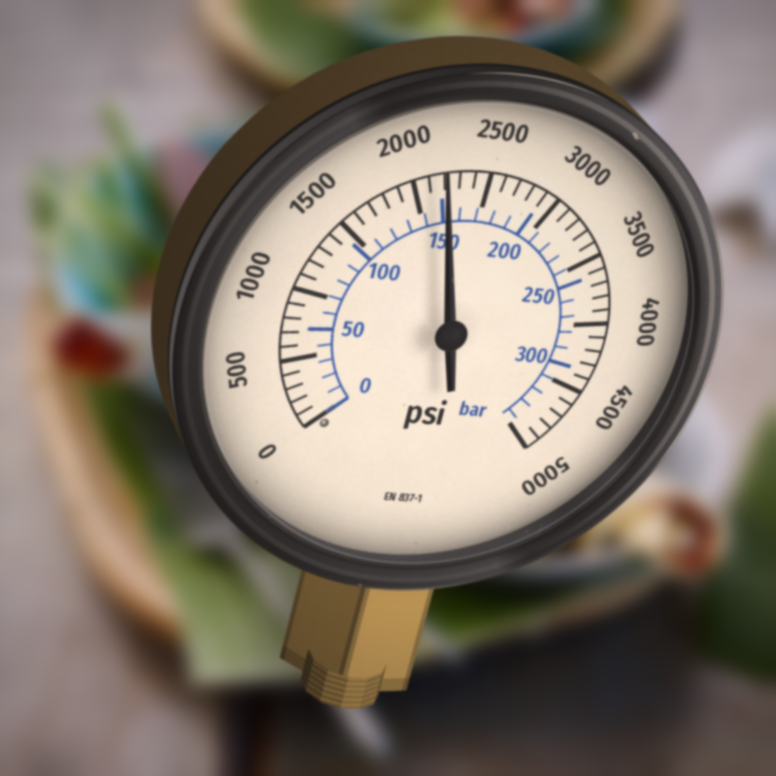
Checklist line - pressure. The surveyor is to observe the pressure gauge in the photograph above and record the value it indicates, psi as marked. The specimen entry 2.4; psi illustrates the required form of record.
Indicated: 2200; psi
